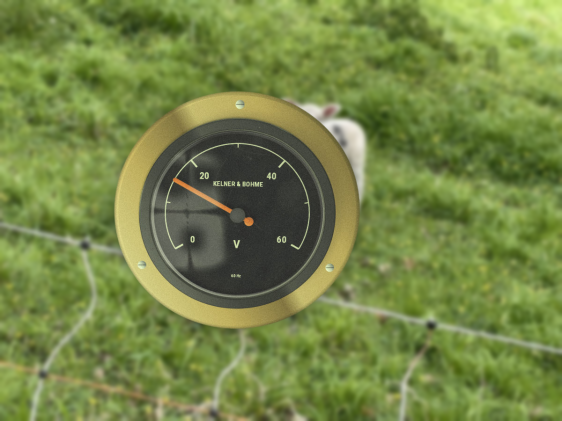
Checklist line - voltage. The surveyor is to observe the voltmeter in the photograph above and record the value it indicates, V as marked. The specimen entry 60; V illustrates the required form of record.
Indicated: 15; V
